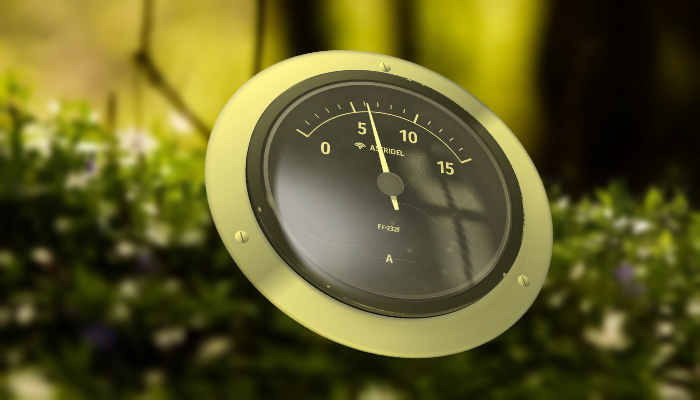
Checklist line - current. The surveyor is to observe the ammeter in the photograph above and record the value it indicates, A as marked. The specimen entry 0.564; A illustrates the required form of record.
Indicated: 6; A
